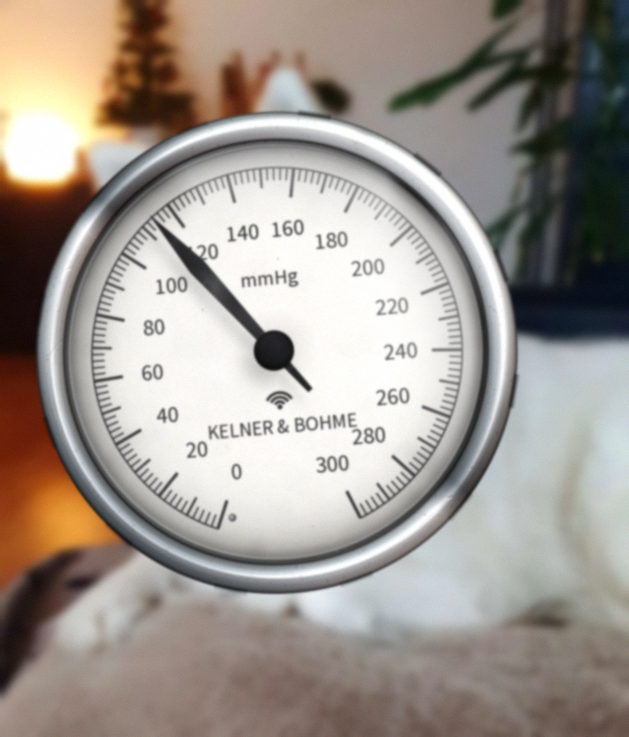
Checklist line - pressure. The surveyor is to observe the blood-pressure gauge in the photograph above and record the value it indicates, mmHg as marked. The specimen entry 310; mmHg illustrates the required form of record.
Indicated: 114; mmHg
